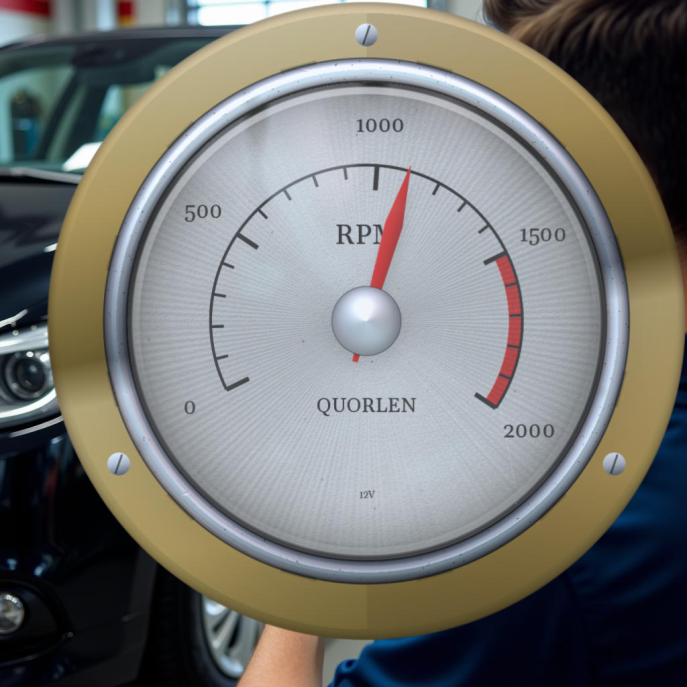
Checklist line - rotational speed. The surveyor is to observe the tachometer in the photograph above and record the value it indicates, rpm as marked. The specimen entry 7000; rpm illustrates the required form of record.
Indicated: 1100; rpm
